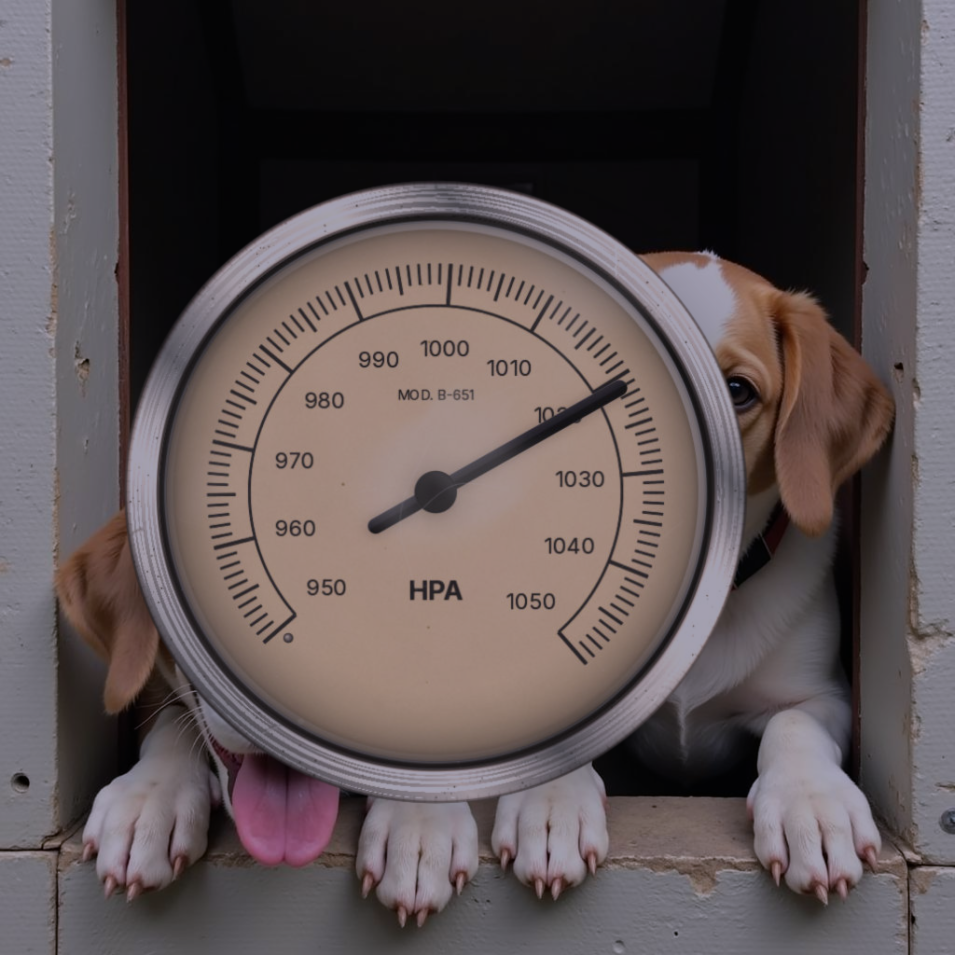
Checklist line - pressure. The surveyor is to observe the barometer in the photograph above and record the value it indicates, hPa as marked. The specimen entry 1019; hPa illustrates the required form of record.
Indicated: 1021; hPa
